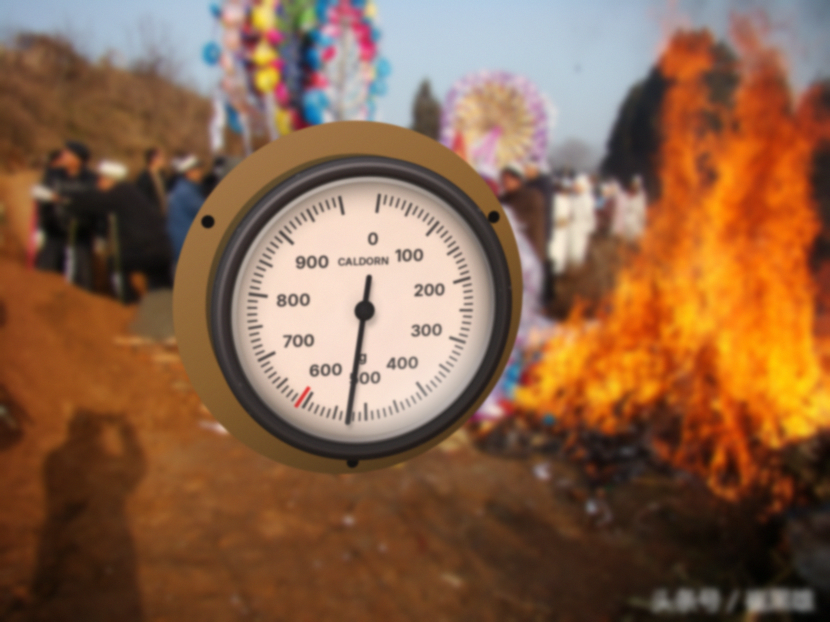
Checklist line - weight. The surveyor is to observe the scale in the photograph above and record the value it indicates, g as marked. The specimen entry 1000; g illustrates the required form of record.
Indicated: 530; g
